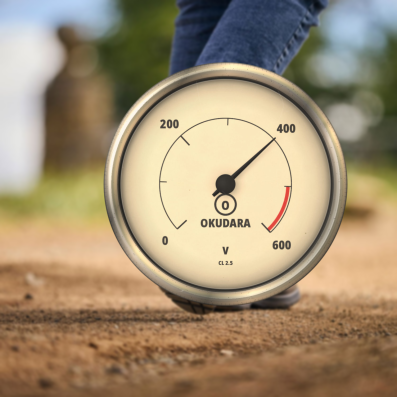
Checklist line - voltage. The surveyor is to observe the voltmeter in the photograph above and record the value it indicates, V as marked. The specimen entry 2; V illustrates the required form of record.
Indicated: 400; V
